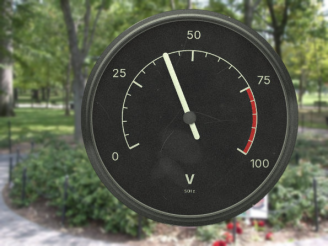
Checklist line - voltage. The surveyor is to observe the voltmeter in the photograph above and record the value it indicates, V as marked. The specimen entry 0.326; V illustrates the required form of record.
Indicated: 40; V
